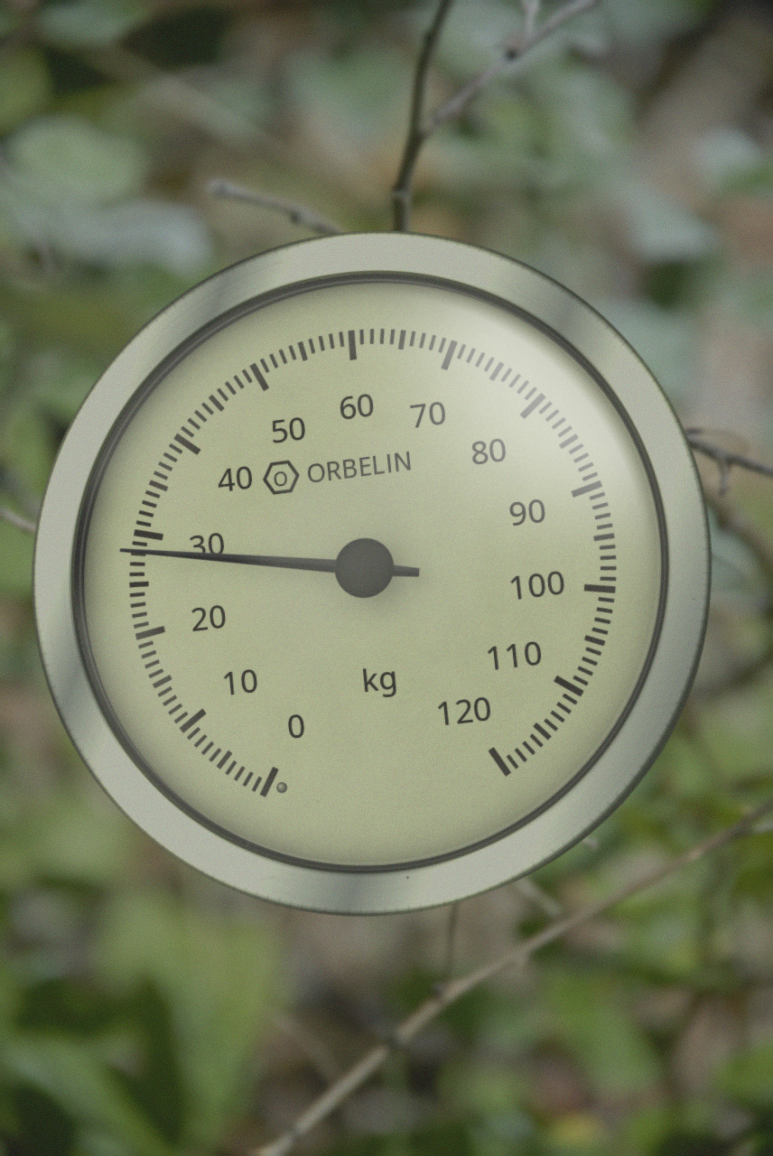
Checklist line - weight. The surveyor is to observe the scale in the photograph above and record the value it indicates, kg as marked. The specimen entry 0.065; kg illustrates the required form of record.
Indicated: 28; kg
